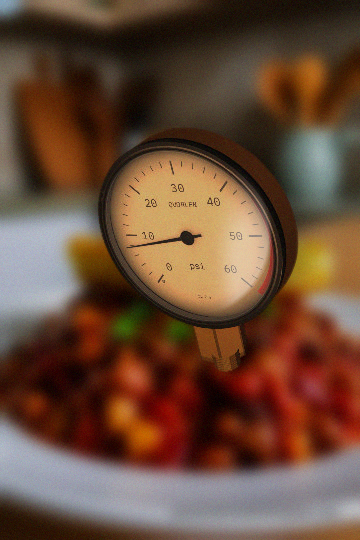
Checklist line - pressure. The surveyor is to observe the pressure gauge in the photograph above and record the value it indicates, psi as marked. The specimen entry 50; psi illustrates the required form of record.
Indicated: 8; psi
